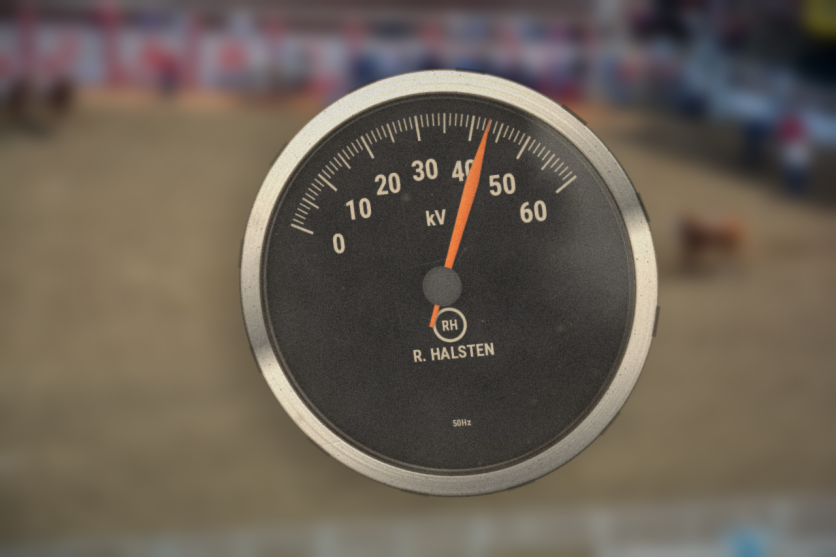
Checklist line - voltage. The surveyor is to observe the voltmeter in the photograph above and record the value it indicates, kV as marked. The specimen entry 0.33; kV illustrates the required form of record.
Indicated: 43; kV
